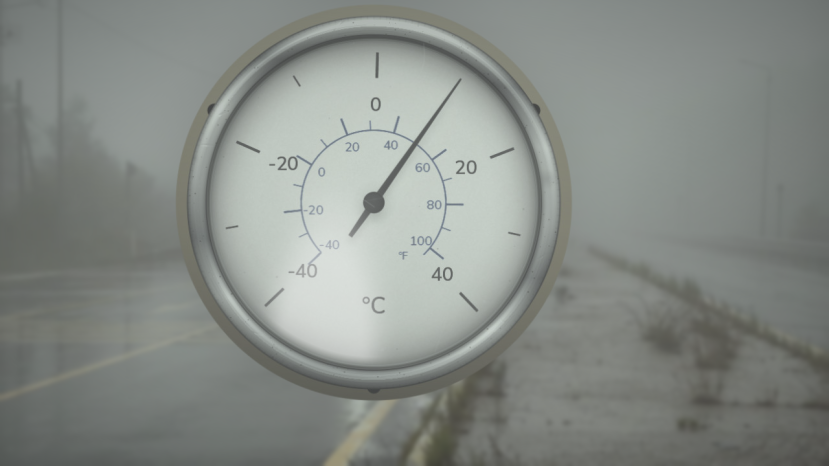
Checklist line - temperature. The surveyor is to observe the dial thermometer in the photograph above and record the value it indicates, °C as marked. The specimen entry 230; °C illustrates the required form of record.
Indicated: 10; °C
